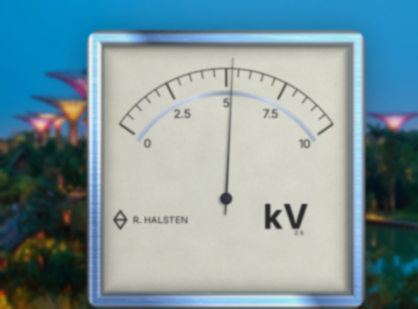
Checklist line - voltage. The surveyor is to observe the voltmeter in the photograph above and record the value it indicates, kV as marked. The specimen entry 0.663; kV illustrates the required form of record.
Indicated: 5.25; kV
